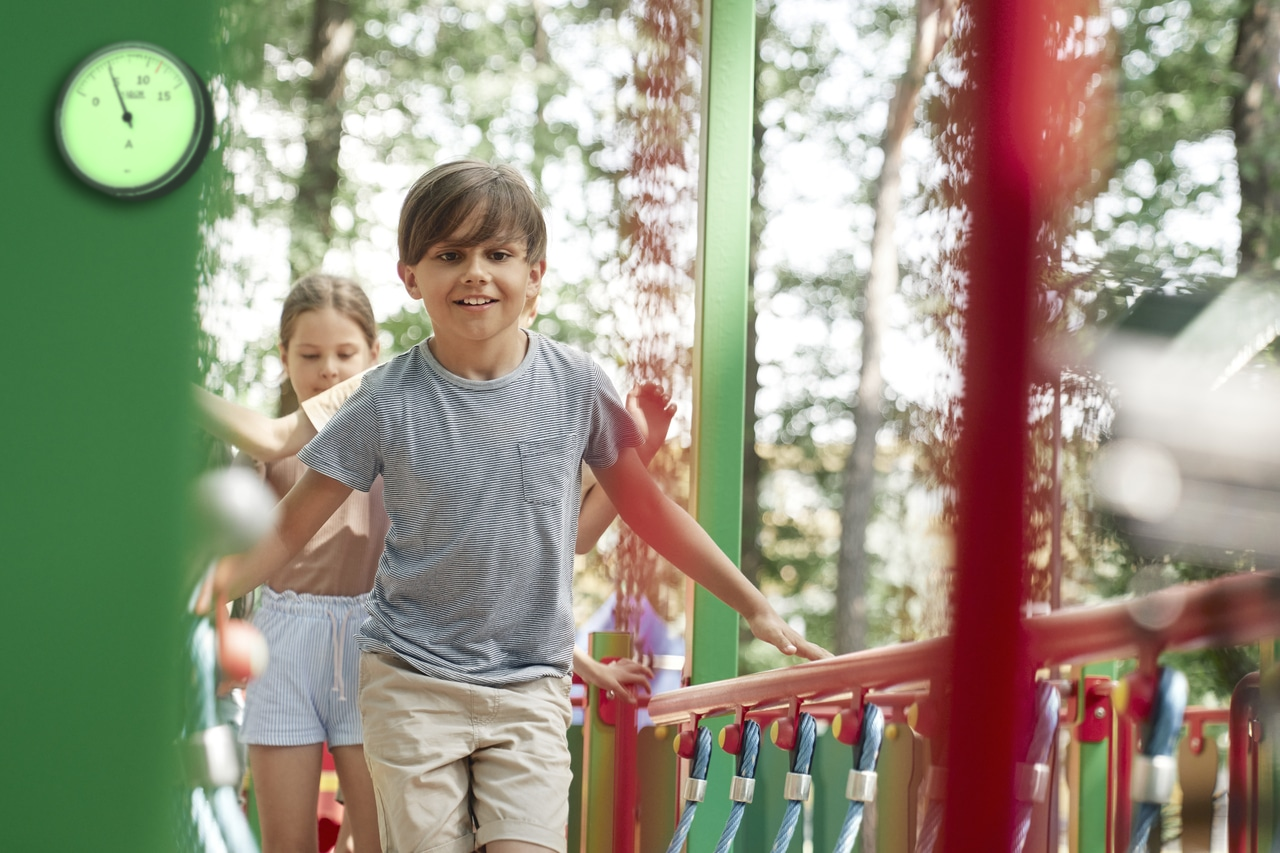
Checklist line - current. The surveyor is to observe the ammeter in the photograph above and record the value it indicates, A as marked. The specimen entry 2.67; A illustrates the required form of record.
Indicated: 5; A
